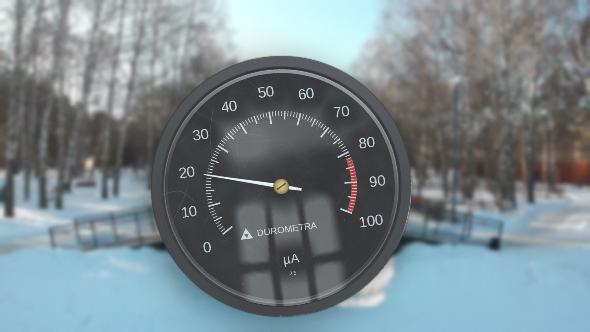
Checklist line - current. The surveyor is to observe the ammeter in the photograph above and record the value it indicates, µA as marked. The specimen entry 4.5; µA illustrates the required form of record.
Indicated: 20; µA
